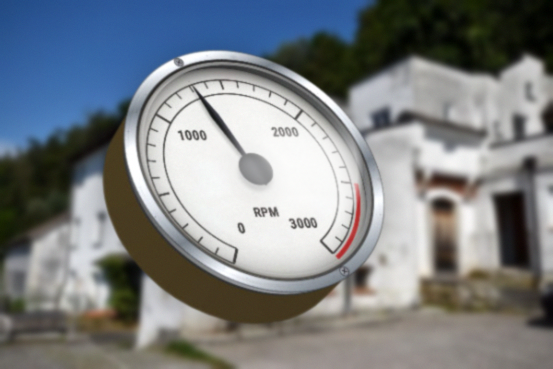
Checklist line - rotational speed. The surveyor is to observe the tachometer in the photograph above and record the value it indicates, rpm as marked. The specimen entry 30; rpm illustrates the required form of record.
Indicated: 1300; rpm
